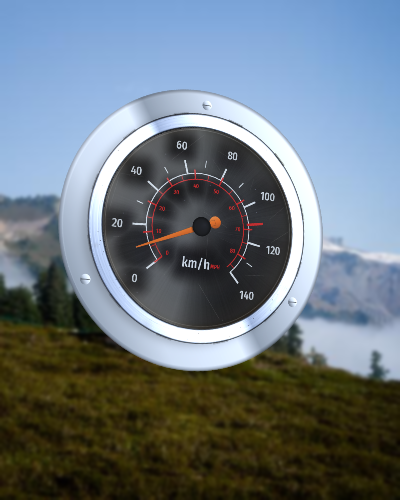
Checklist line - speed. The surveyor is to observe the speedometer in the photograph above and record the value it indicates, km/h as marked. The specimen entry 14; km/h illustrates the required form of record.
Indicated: 10; km/h
